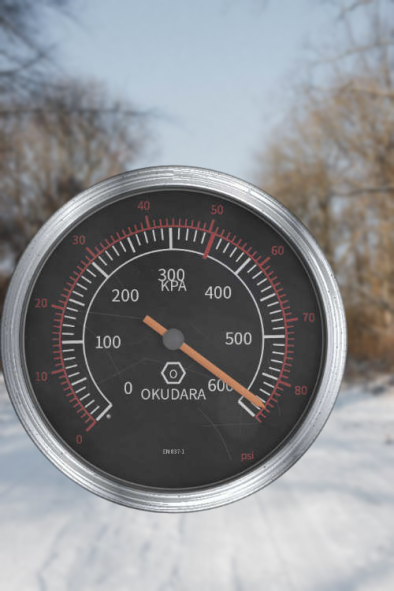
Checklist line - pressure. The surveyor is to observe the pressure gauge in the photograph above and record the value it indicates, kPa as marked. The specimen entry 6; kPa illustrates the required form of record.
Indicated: 585; kPa
